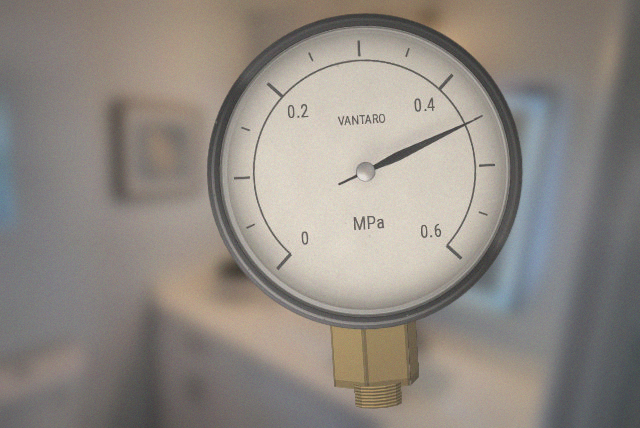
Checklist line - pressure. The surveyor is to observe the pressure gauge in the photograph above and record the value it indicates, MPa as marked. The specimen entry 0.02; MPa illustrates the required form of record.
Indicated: 0.45; MPa
